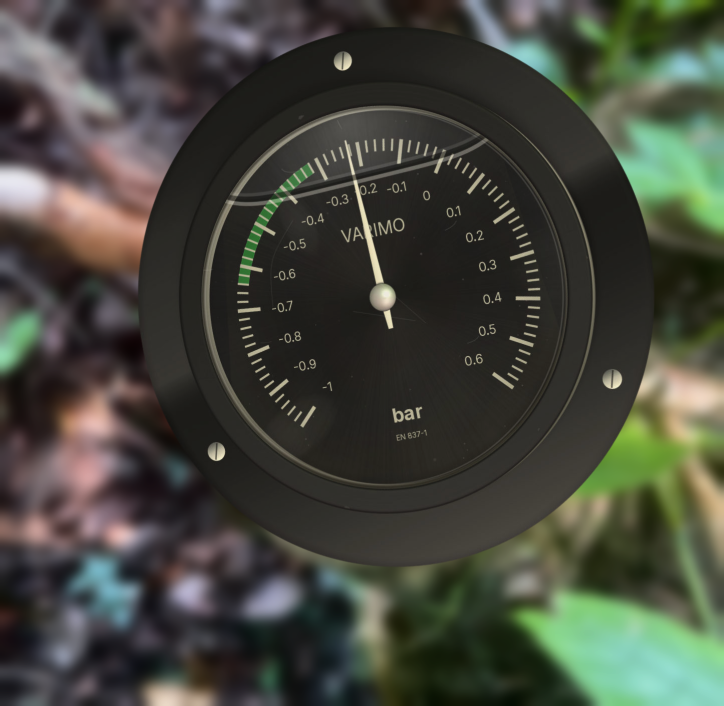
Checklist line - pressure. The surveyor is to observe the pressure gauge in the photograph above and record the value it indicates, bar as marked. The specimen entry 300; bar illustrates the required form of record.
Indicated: -0.22; bar
